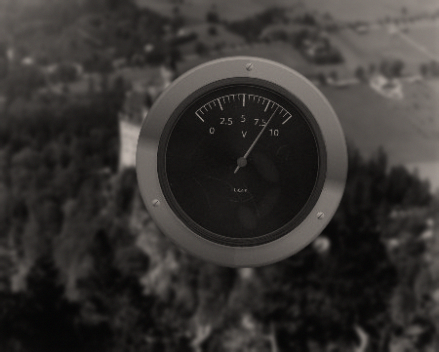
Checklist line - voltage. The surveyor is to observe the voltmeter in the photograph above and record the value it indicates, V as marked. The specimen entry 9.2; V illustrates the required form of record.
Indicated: 8.5; V
